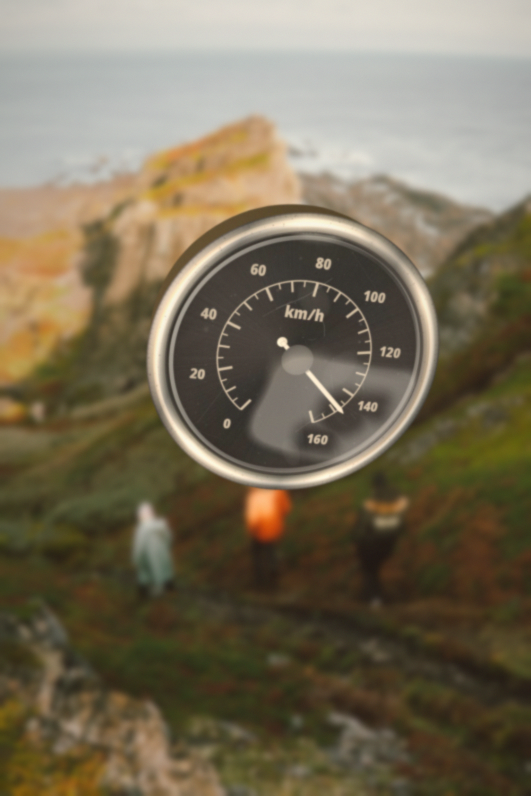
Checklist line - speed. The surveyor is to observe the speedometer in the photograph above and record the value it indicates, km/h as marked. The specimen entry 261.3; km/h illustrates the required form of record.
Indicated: 147.5; km/h
